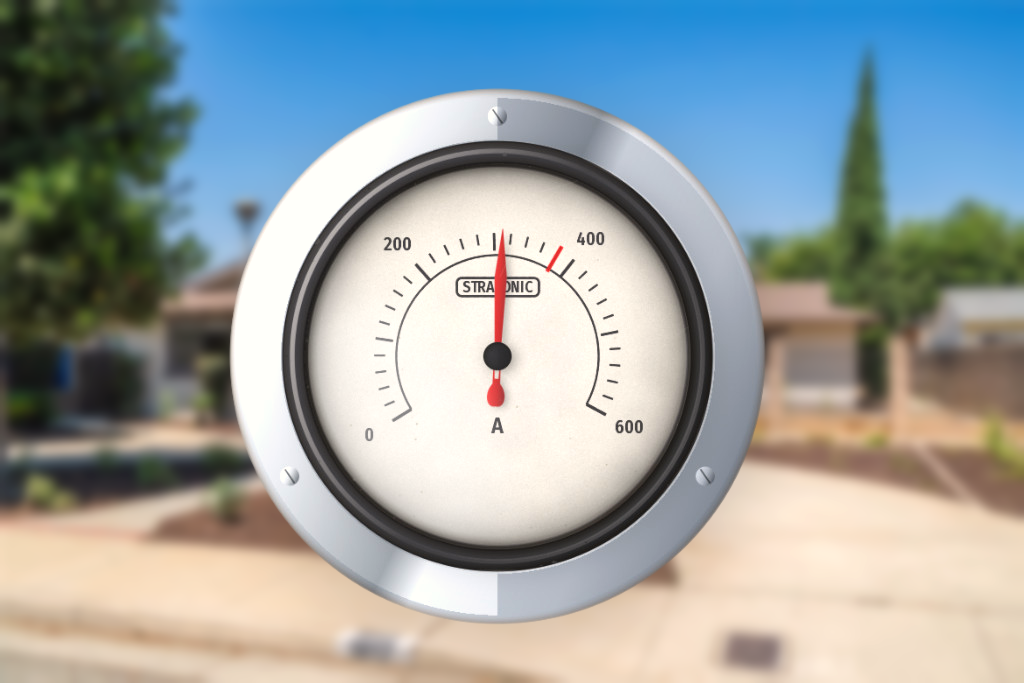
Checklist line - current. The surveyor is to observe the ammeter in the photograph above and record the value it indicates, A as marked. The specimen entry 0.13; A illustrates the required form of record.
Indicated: 310; A
